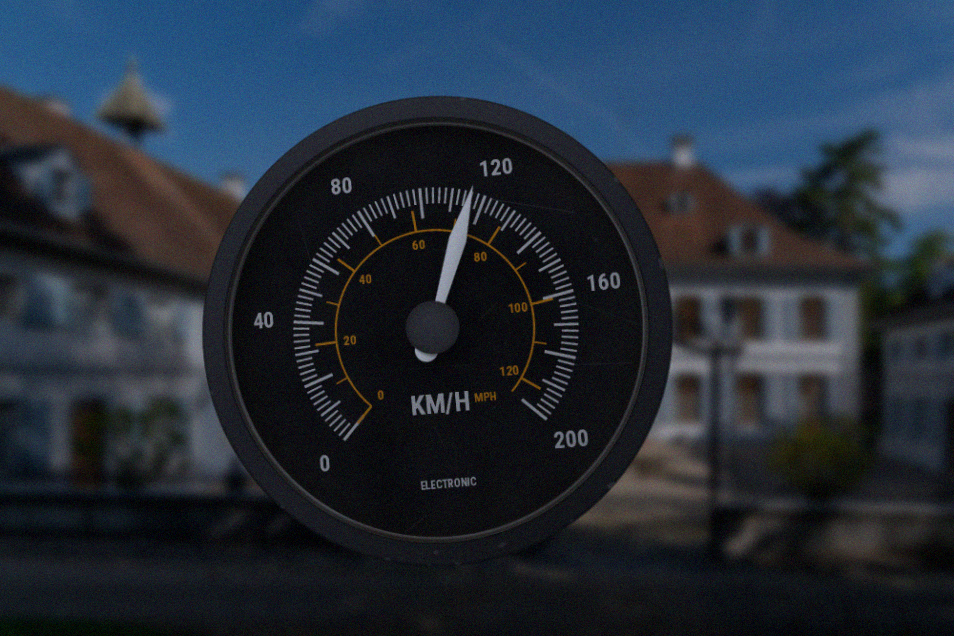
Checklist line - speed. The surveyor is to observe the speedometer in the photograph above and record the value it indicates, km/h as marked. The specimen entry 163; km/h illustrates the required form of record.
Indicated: 116; km/h
